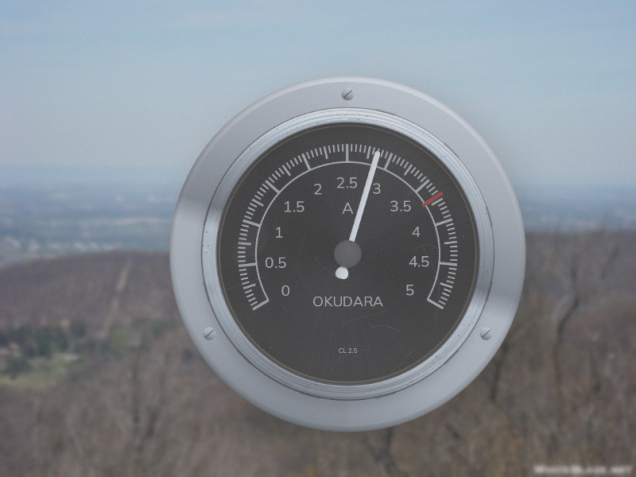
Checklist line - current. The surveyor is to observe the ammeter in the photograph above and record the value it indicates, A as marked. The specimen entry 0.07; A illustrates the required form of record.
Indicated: 2.85; A
